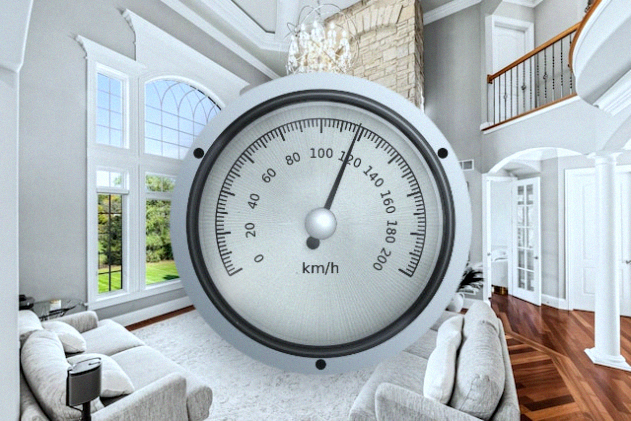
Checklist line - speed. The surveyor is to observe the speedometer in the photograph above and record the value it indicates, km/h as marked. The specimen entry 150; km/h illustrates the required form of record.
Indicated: 118; km/h
